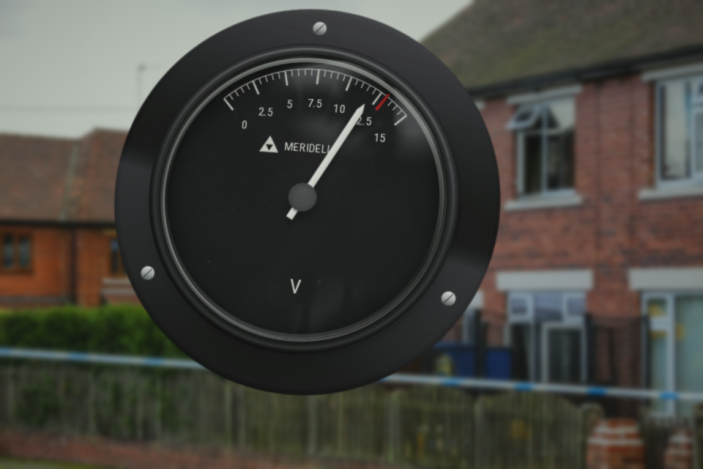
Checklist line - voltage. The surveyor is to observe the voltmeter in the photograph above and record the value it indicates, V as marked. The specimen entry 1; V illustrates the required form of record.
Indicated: 12; V
